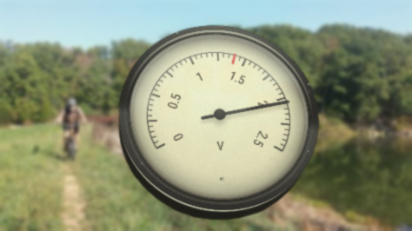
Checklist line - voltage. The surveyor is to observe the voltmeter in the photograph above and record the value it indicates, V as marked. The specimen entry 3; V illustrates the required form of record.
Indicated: 2.05; V
